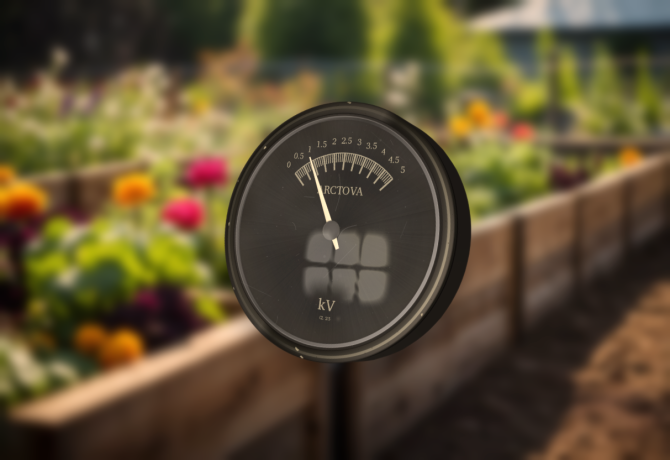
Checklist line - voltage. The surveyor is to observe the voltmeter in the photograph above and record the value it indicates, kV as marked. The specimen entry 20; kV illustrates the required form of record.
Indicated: 1; kV
